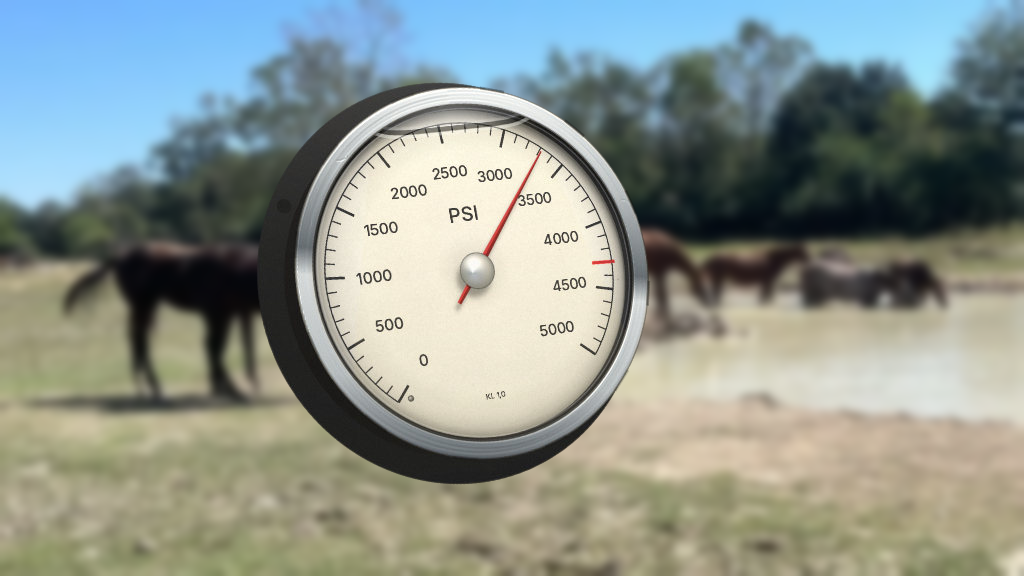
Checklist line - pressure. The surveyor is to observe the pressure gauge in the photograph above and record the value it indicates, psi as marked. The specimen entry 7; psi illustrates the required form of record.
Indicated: 3300; psi
